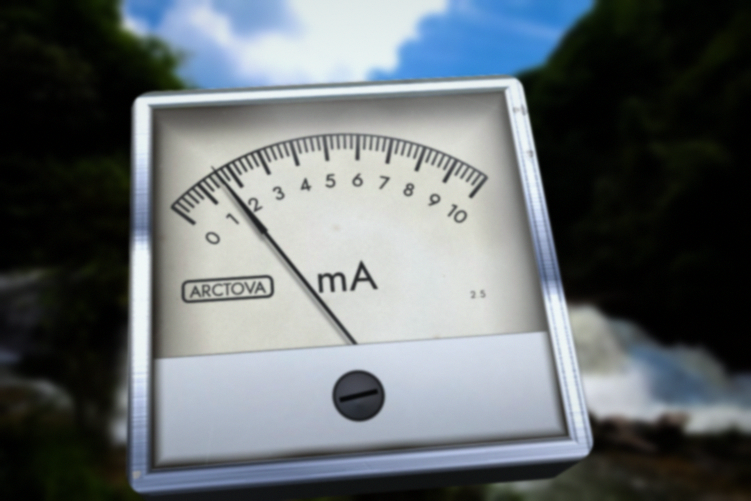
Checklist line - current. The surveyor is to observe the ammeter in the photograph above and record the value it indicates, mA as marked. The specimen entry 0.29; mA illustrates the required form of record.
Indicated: 1.6; mA
